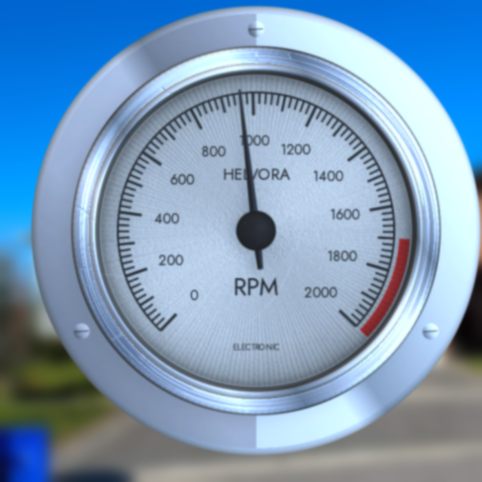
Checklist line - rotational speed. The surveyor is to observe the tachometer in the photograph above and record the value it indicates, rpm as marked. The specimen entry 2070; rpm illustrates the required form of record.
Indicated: 960; rpm
